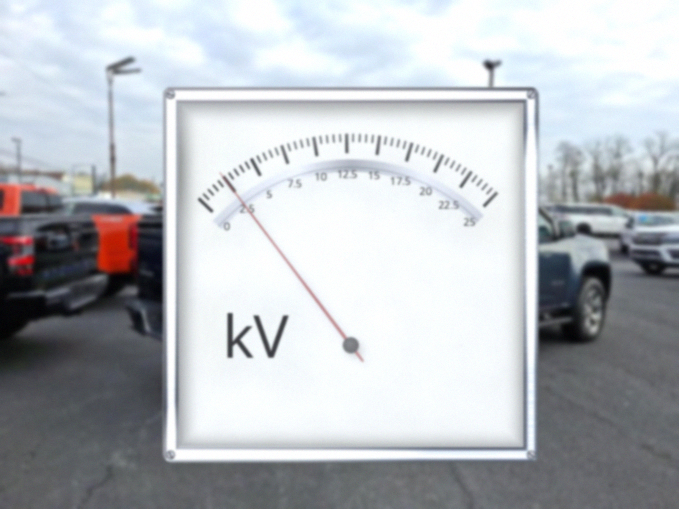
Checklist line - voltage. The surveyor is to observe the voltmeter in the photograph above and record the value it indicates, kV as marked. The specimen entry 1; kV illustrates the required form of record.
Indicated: 2.5; kV
